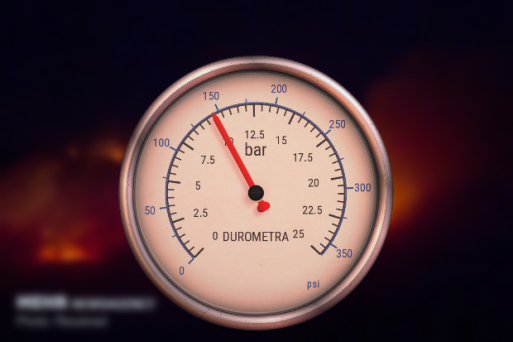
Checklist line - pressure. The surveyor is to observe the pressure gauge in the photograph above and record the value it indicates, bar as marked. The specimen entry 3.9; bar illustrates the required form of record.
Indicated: 10; bar
